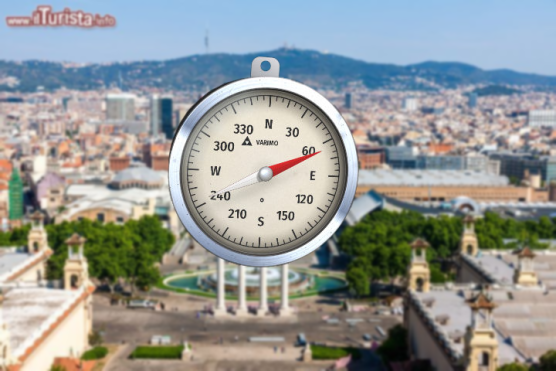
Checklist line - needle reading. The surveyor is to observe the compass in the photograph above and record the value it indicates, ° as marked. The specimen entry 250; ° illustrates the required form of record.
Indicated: 65; °
